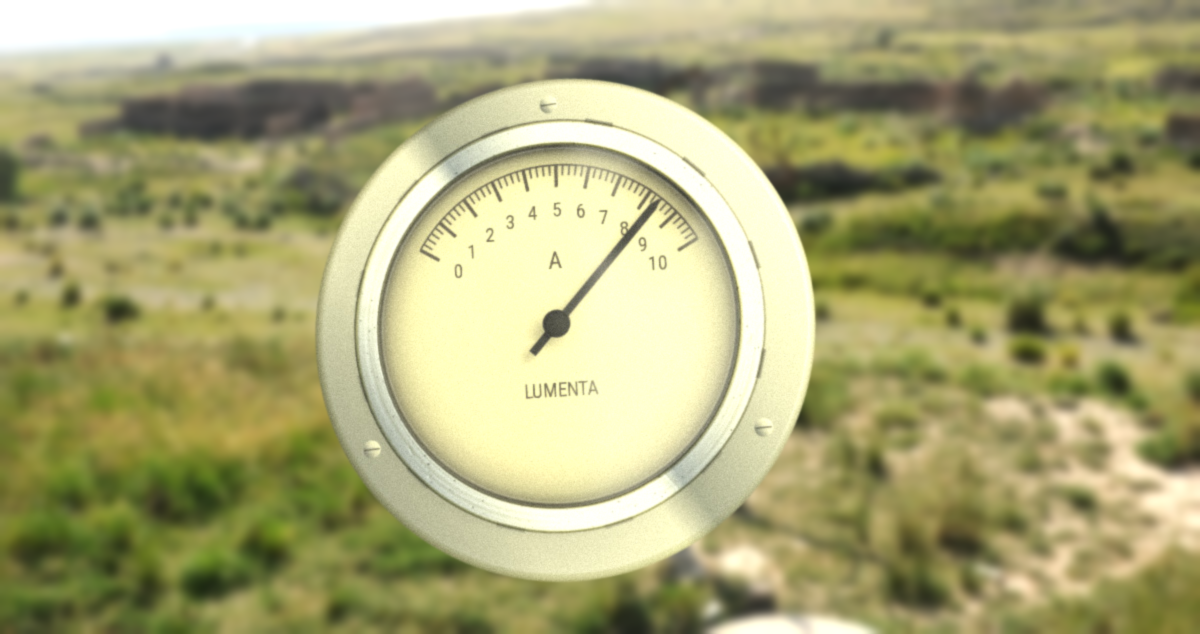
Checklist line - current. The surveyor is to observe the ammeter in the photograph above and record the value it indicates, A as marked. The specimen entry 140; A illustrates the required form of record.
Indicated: 8.4; A
